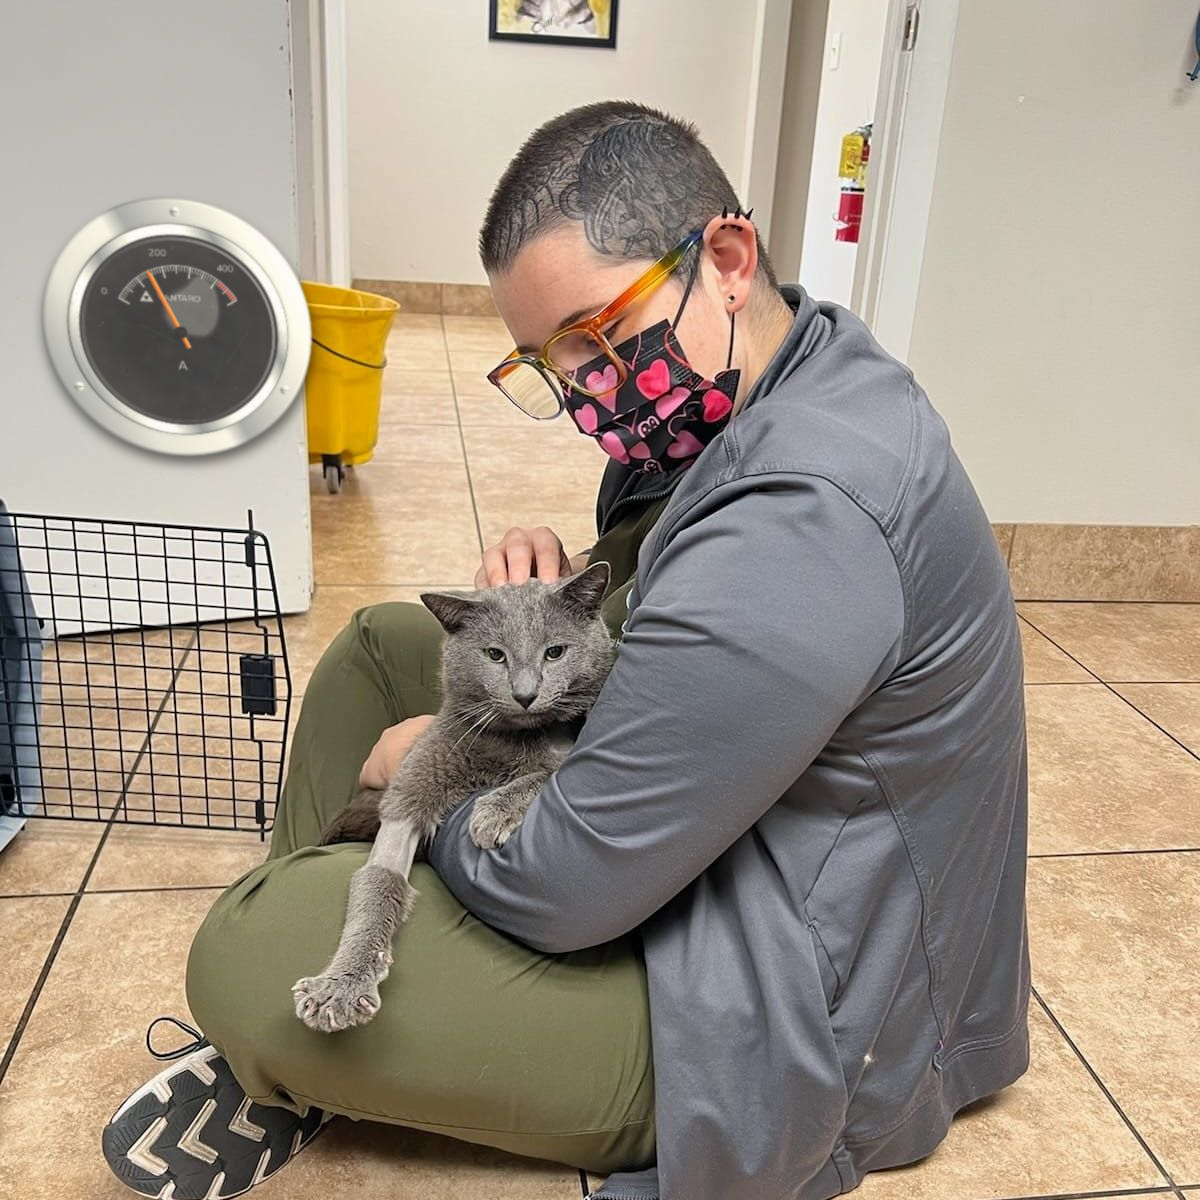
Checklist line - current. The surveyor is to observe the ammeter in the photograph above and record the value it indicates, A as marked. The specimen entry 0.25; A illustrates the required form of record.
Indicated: 150; A
